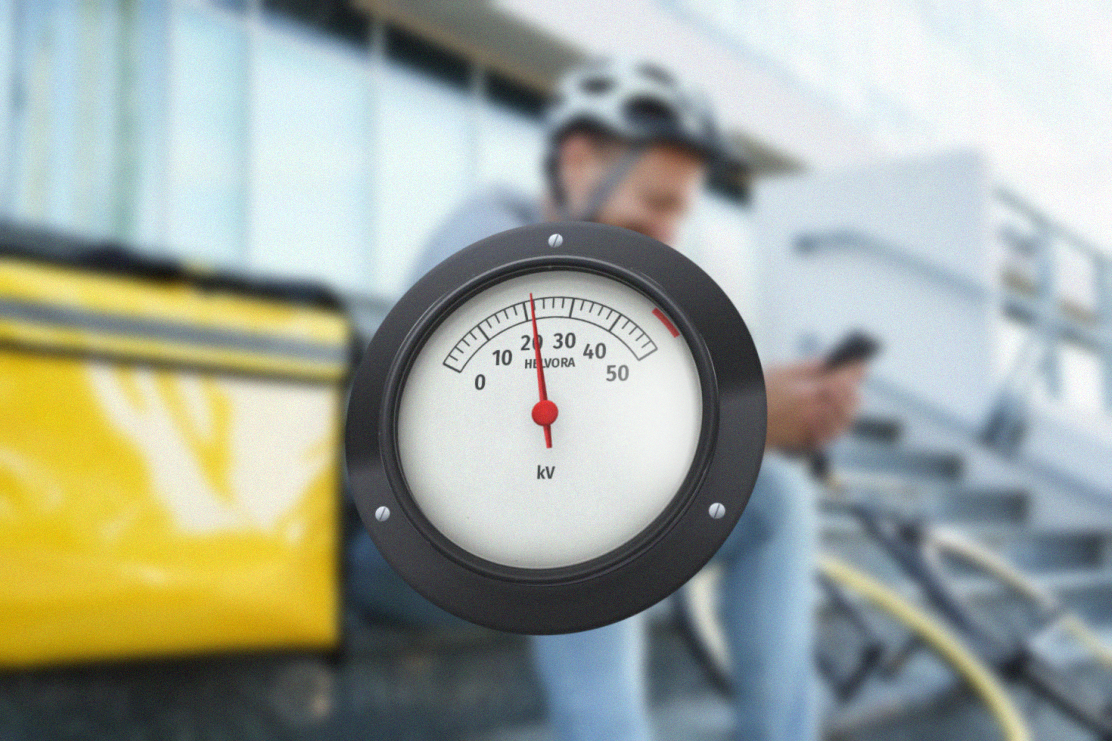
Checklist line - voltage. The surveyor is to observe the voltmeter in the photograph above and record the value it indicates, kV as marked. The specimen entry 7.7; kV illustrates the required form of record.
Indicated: 22; kV
